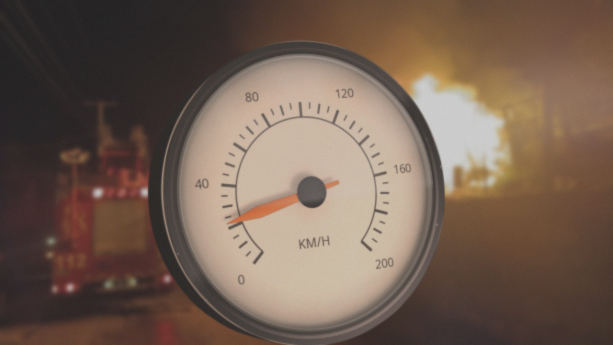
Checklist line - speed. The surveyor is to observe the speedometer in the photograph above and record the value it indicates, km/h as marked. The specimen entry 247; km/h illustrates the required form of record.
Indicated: 22.5; km/h
